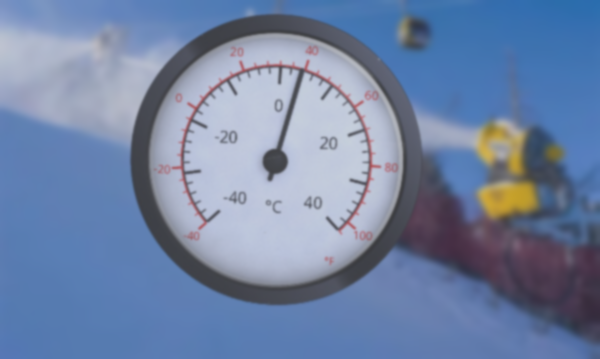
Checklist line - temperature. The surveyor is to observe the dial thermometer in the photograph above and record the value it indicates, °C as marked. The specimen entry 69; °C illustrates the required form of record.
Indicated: 4; °C
